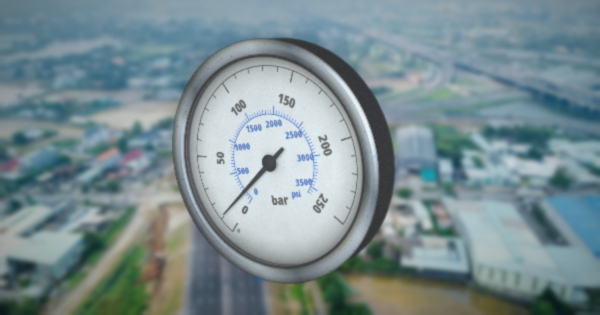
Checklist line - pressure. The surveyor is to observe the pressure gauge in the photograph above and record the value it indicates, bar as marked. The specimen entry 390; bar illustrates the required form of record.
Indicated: 10; bar
